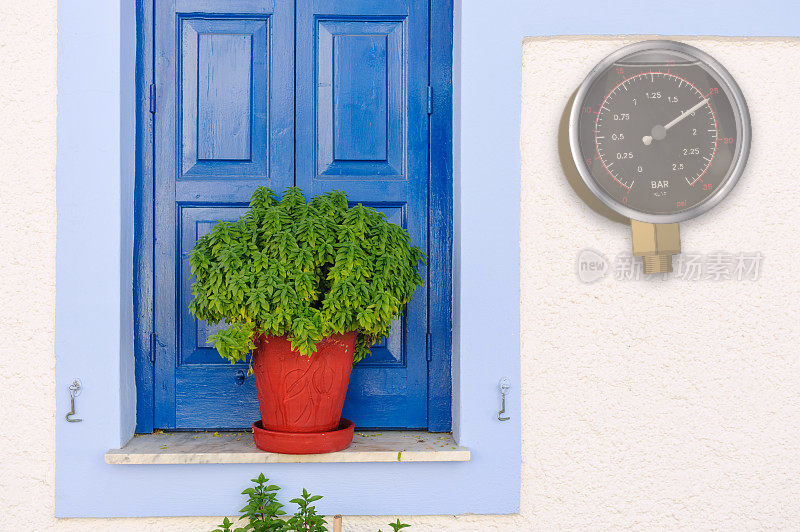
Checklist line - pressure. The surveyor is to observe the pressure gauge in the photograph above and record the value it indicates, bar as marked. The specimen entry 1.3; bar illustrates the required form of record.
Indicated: 1.75; bar
